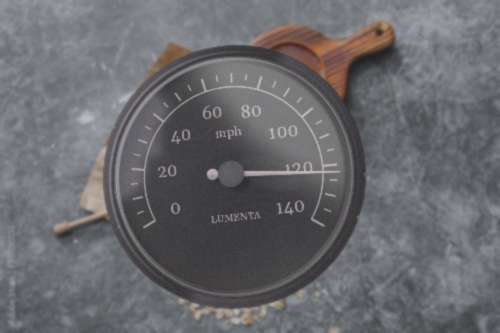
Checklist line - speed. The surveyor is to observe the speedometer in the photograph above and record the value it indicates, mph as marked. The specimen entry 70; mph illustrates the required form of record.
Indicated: 122.5; mph
